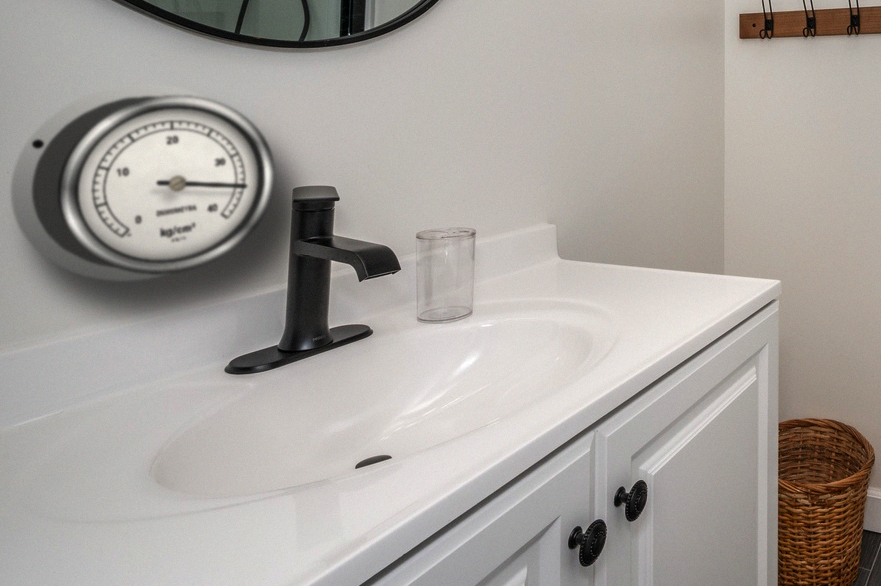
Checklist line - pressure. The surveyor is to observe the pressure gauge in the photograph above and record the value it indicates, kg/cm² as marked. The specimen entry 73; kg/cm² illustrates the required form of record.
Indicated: 35; kg/cm²
